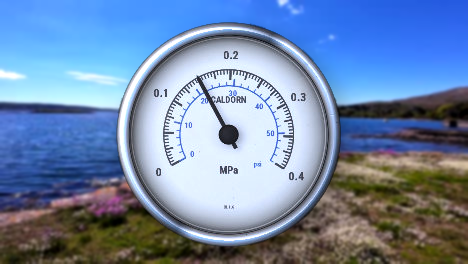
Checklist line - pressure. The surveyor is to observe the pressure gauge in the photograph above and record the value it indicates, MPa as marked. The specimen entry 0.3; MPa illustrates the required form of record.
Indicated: 0.15; MPa
